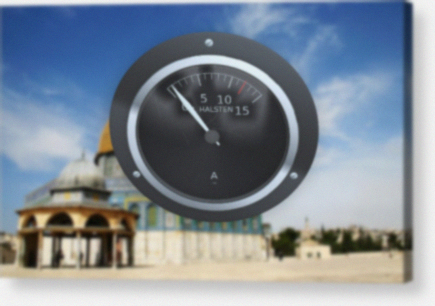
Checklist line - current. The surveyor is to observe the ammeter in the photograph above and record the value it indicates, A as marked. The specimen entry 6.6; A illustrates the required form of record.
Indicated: 1; A
